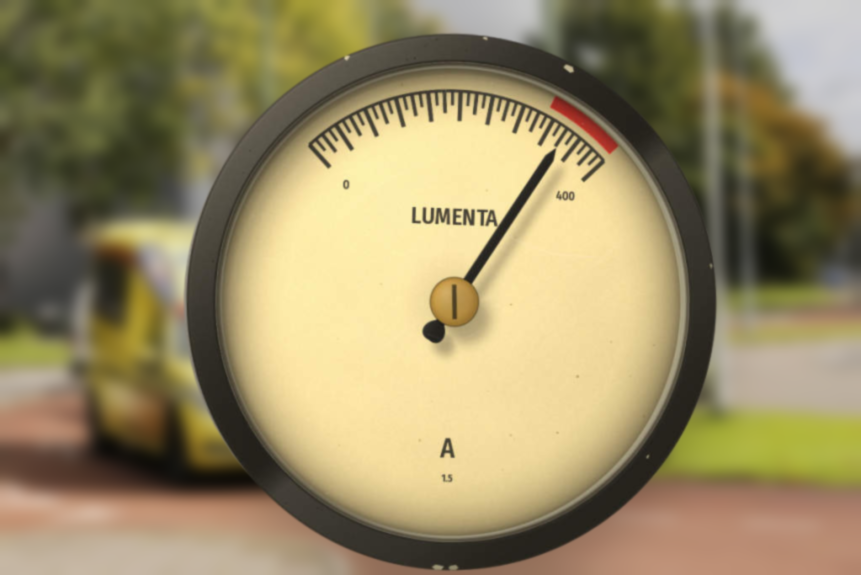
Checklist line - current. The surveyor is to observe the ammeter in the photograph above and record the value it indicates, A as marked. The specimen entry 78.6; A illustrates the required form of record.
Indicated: 340; A
